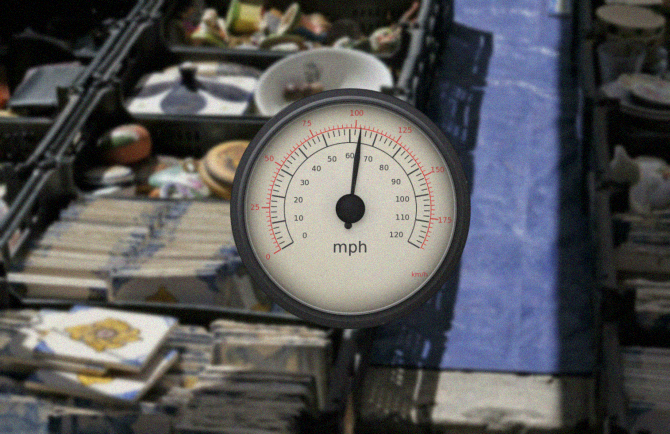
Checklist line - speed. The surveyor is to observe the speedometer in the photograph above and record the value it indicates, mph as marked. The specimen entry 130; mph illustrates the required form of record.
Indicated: 64; mph
